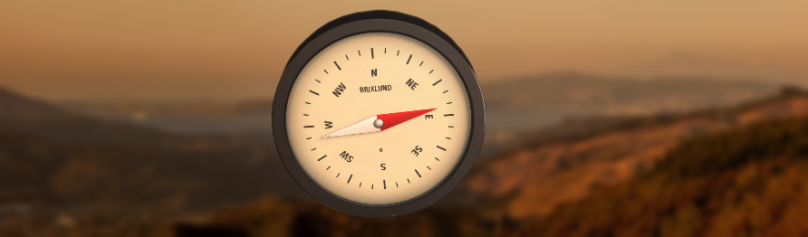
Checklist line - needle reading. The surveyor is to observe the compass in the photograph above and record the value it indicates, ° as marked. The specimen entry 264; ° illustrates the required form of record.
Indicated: 80; °
